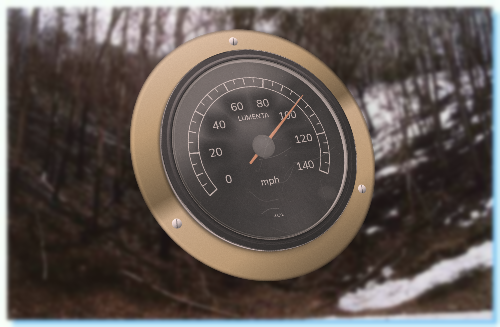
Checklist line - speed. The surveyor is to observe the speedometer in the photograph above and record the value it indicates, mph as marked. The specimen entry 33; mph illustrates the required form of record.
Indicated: 100; mph
